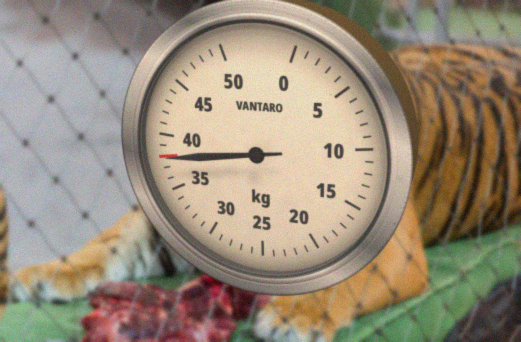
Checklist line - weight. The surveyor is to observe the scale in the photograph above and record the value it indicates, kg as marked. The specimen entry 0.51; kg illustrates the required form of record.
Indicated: 38; kg
